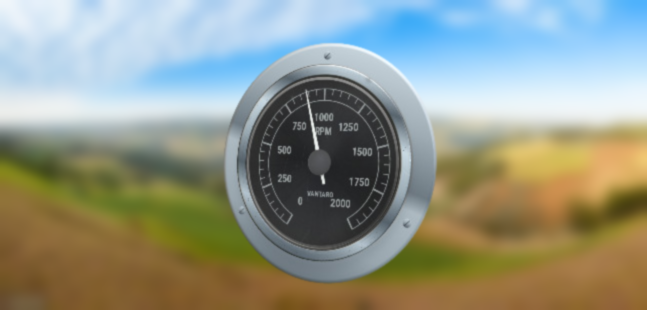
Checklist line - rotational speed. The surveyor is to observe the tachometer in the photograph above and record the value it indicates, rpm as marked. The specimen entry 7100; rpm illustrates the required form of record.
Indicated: 900; rpm
